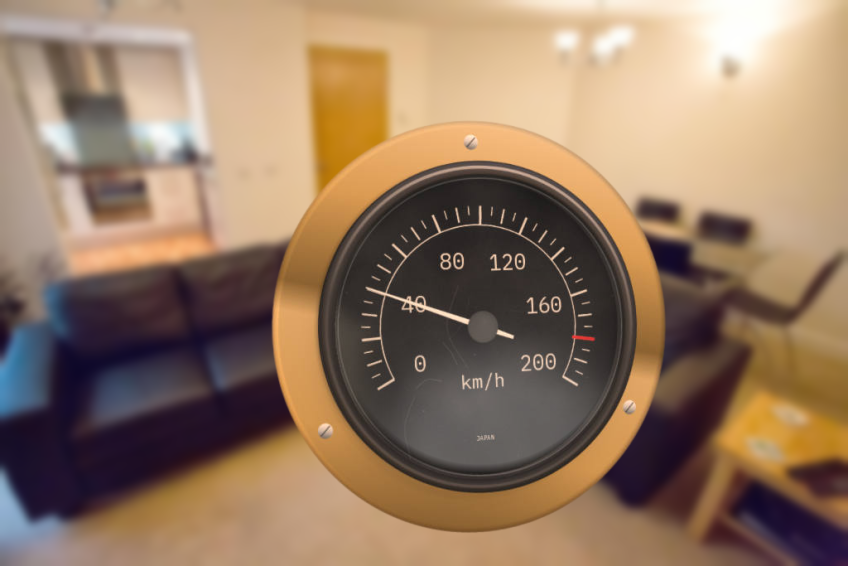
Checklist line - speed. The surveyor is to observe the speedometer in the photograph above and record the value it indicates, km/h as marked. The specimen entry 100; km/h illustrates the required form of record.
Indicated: 40; km/h
